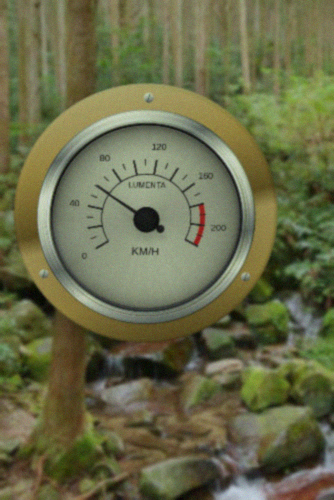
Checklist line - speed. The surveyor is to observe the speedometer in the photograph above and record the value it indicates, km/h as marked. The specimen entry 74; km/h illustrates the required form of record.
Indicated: 60; km/h
